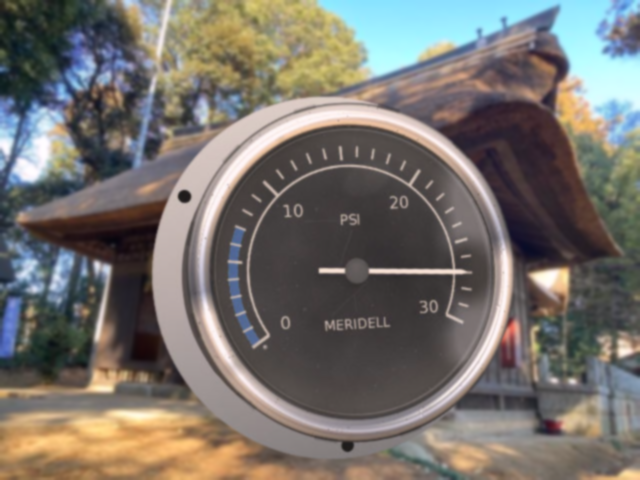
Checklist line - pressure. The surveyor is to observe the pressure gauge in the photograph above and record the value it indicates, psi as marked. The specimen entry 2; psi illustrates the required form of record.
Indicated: 27; psi
